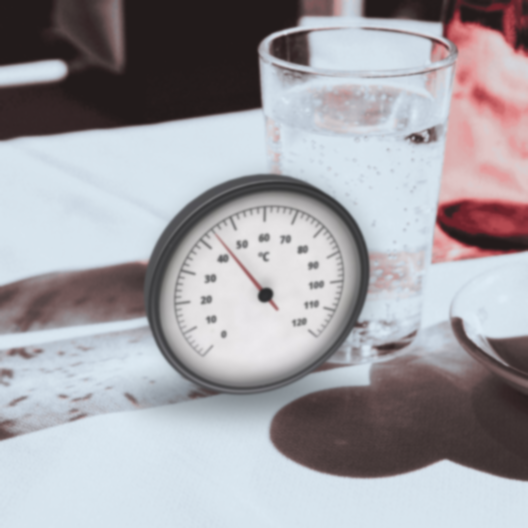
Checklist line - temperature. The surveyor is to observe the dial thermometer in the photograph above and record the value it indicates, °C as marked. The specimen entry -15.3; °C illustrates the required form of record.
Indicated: 44; °C
